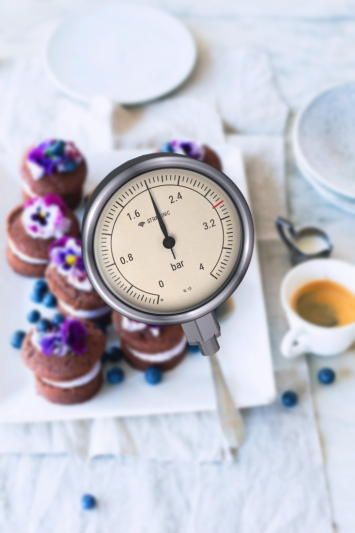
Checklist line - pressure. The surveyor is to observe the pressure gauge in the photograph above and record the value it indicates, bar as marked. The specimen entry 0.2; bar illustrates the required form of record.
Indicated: 2; bar
